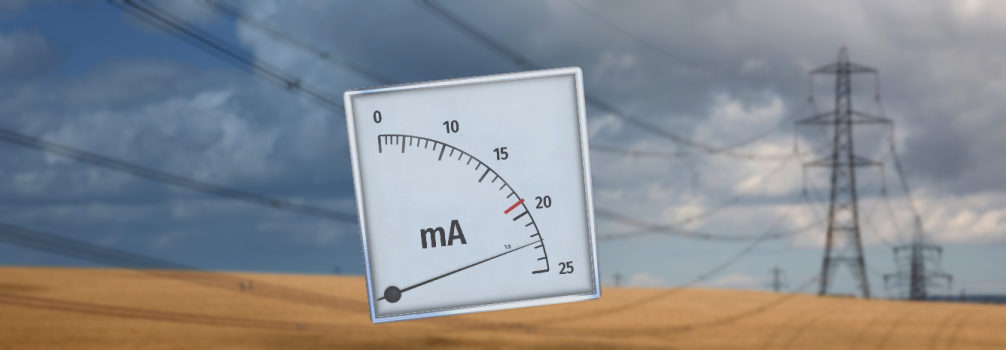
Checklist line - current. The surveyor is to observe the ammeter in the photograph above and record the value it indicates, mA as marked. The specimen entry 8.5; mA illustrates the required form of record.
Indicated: 22.5; mA
